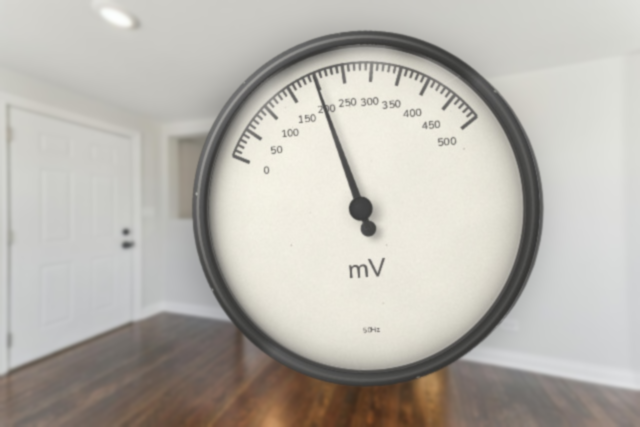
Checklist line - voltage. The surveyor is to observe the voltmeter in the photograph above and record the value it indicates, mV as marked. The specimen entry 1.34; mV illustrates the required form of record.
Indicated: 200; mV
